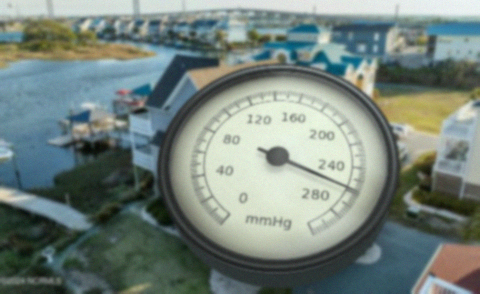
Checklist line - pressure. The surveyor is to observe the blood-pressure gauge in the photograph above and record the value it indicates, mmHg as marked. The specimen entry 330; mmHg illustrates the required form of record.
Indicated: 260; mmHg
